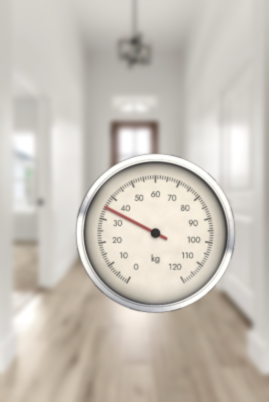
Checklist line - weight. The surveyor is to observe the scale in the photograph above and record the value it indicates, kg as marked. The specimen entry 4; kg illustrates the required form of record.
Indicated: 35; kg
